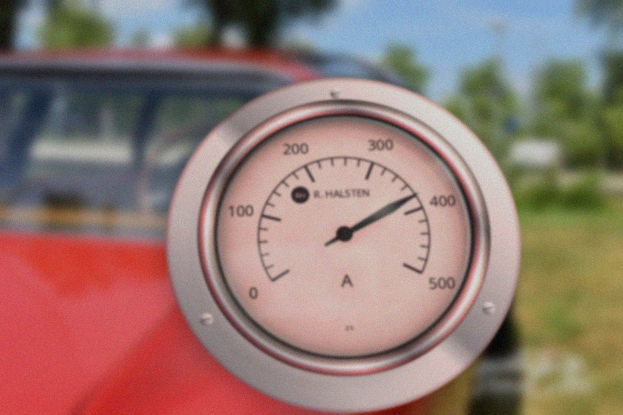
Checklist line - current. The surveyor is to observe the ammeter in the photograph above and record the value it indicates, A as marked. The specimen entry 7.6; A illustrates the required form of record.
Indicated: 380; A
